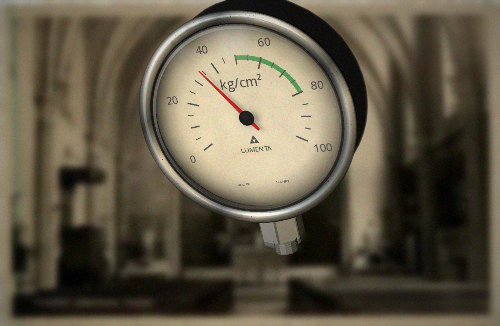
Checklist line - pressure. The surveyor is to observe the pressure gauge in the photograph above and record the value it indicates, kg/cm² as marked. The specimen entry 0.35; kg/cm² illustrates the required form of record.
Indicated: 35; kg/cm²
